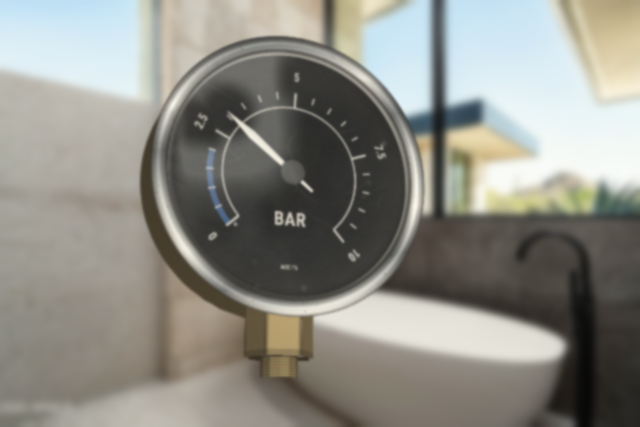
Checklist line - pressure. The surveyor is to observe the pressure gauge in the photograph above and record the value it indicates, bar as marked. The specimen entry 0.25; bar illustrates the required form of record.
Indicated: 3; bar
